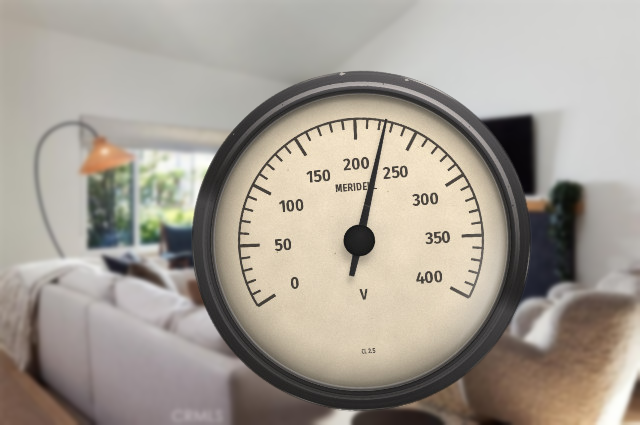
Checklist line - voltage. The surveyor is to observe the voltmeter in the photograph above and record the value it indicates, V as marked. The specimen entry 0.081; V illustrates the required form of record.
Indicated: 225; V
